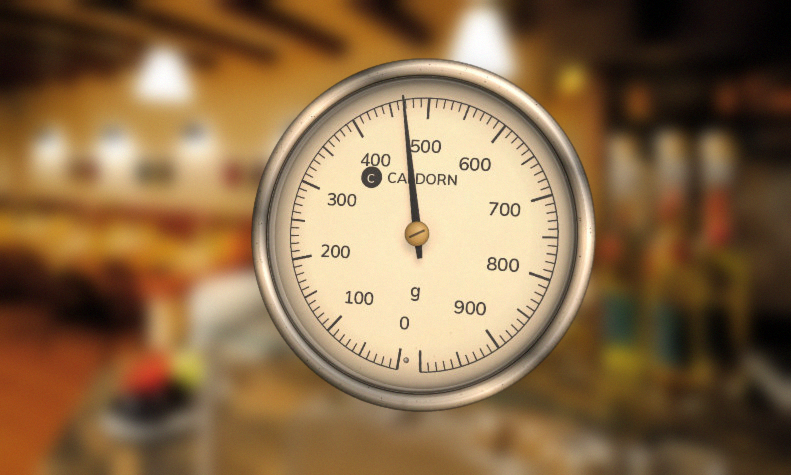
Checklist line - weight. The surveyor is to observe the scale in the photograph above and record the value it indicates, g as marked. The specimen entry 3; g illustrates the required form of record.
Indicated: 470; g
